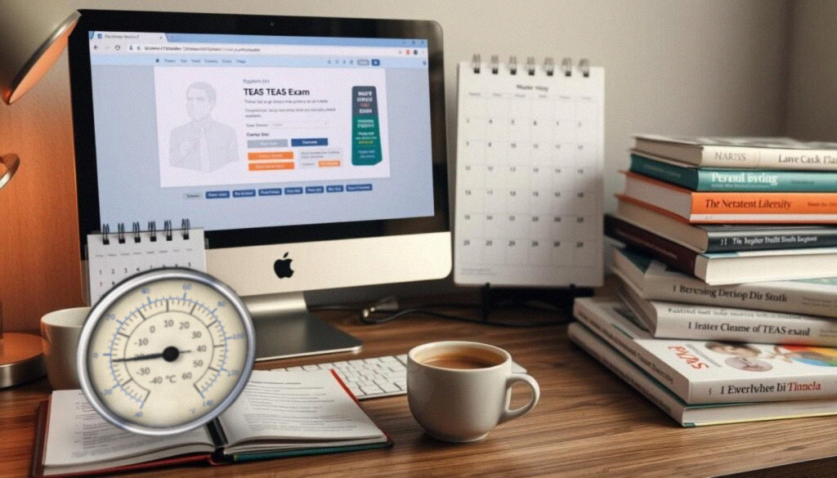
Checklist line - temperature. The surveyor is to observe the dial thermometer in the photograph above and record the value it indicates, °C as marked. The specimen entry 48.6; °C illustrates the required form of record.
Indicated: -20; °C
